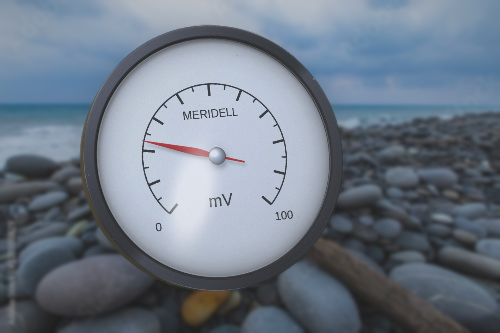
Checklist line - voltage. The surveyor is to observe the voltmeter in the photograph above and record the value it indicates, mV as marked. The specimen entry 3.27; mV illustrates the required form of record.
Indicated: 22.5; mV
